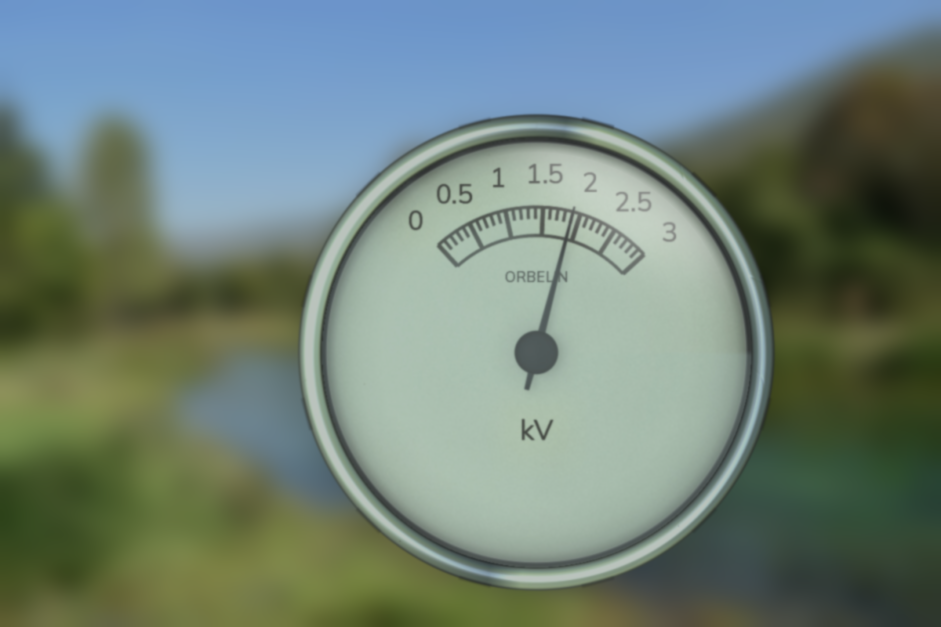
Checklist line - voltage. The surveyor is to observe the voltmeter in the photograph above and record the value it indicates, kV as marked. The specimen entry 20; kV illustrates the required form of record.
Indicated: 1.9; kV
